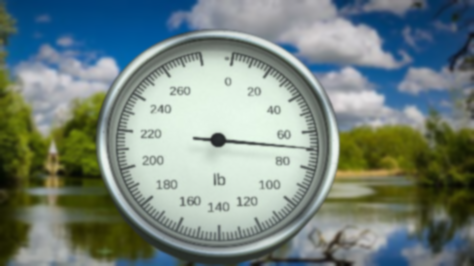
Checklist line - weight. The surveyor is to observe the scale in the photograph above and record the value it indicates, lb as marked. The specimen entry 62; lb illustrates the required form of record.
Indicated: 70; lb
